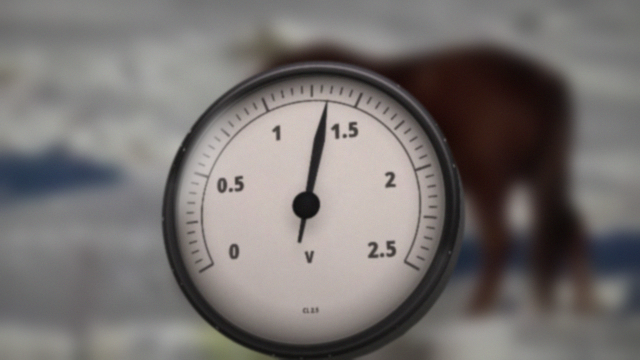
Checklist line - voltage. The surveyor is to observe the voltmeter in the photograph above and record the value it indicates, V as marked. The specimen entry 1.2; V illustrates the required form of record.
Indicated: 1.35; V
